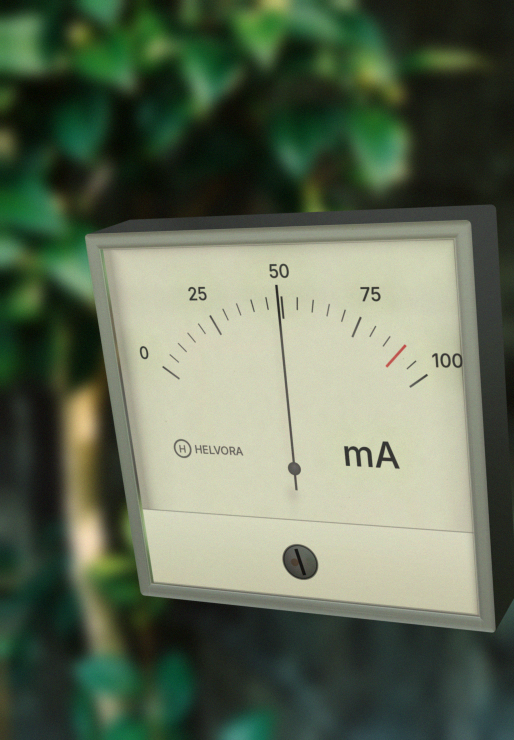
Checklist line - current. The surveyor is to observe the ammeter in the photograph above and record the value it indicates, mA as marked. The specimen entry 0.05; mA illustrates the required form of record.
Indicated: 50; mA
